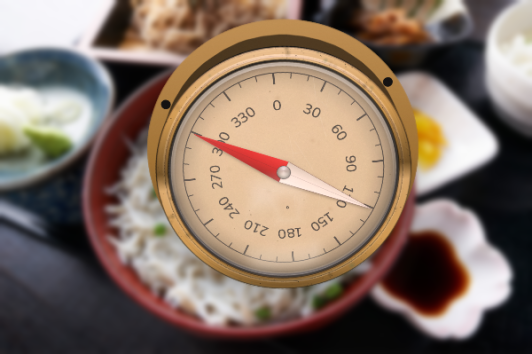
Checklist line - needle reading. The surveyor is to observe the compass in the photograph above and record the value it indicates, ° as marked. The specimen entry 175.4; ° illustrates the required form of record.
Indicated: 300; °
